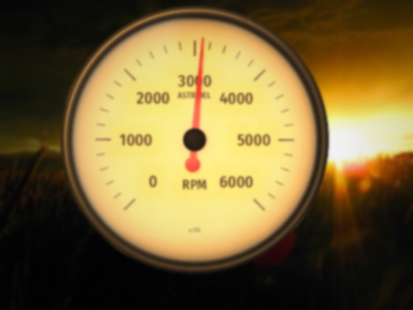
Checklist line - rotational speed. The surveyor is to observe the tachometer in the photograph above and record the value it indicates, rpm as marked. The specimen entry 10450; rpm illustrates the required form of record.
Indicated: 3100; rpm
